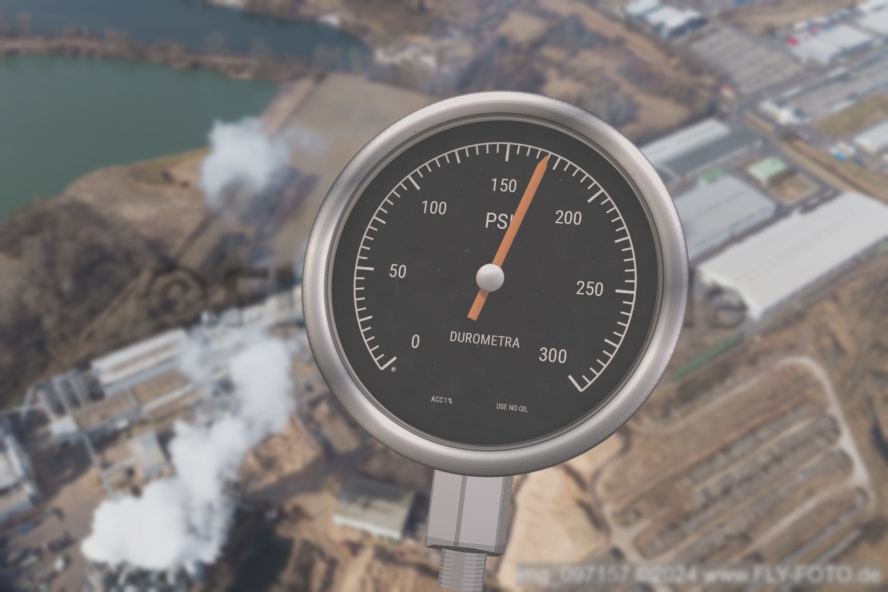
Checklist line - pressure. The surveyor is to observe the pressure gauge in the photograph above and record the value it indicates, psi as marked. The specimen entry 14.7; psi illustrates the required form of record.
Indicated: 170; psi
